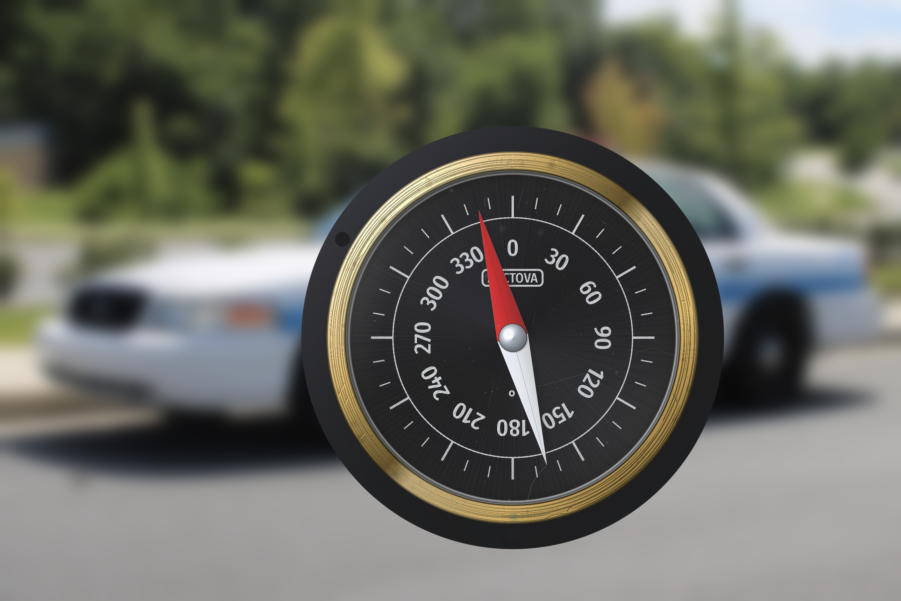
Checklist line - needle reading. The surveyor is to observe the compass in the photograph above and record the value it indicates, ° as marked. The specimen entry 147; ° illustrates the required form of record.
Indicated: 345; °
